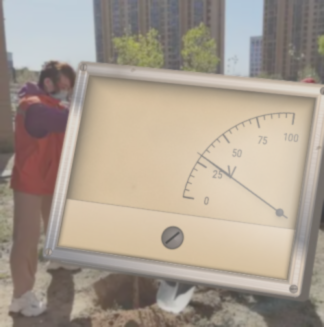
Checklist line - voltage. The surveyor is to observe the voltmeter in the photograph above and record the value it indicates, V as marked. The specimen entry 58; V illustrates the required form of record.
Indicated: 30; V
